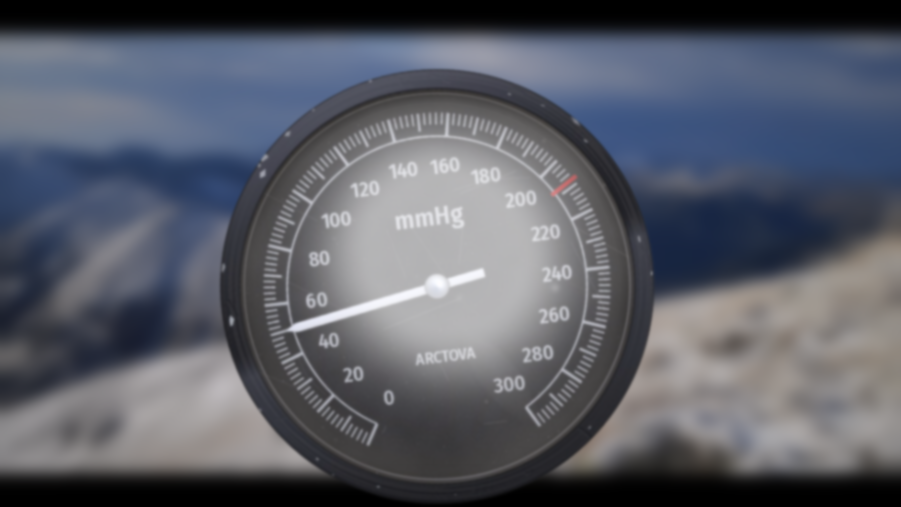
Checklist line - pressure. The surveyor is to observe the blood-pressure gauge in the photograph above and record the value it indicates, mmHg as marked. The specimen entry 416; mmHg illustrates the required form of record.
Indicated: 50; mmHg
